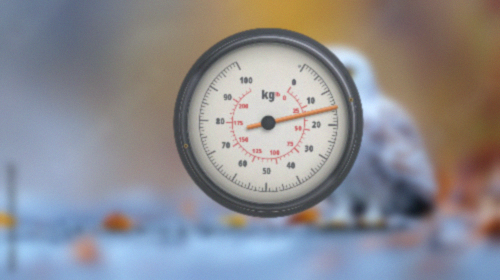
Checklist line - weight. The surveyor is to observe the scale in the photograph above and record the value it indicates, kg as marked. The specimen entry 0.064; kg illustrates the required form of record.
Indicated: 15; kg
